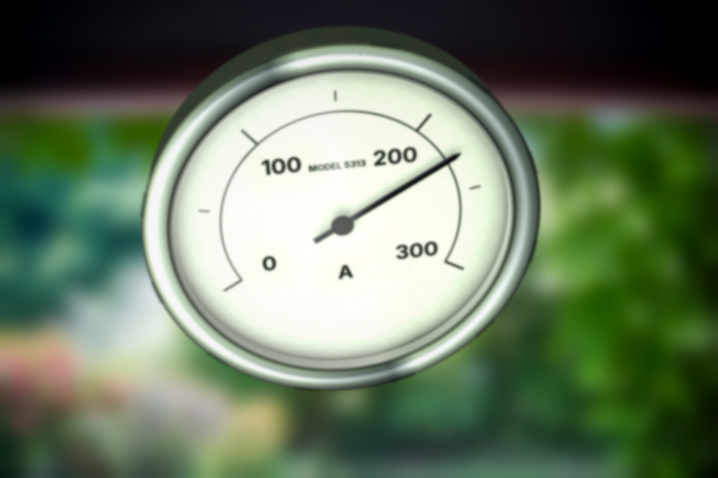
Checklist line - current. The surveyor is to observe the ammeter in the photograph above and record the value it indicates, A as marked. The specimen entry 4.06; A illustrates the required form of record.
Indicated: 225; A
